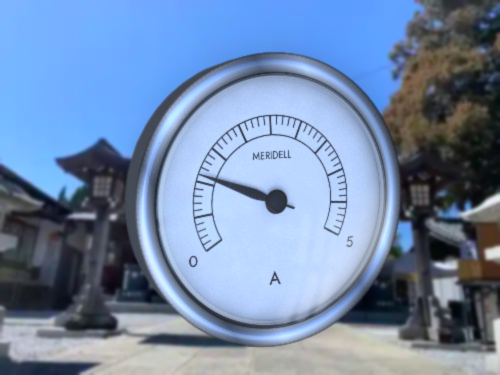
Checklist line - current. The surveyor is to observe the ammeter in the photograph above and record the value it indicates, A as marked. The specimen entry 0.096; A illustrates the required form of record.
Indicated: 1.1; A
